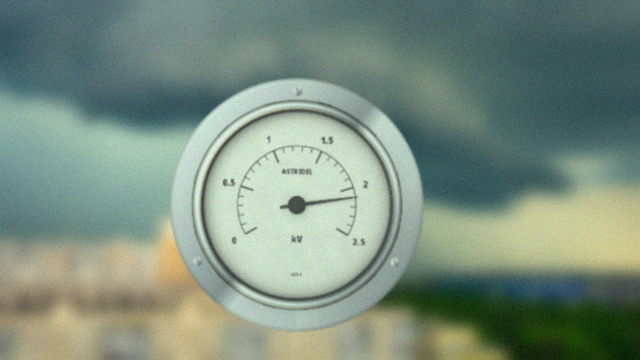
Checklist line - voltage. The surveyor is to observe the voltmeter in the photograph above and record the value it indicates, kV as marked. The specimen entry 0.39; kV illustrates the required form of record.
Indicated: 2.1; kV
